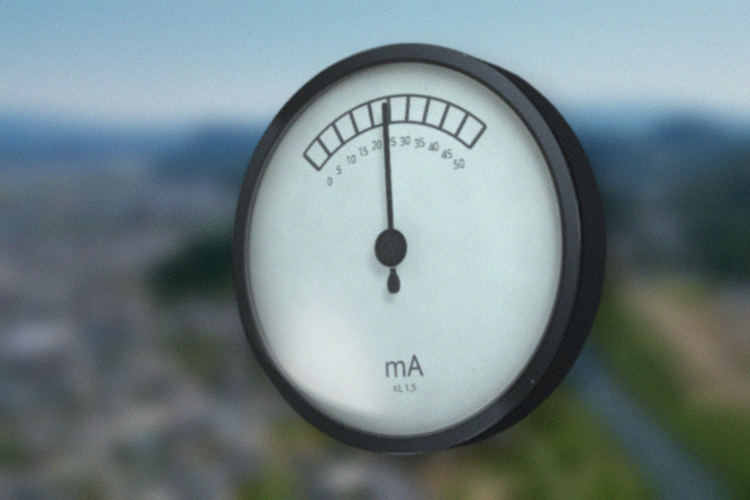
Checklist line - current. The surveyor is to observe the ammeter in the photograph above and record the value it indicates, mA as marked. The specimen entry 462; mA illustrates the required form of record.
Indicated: 25; mA
